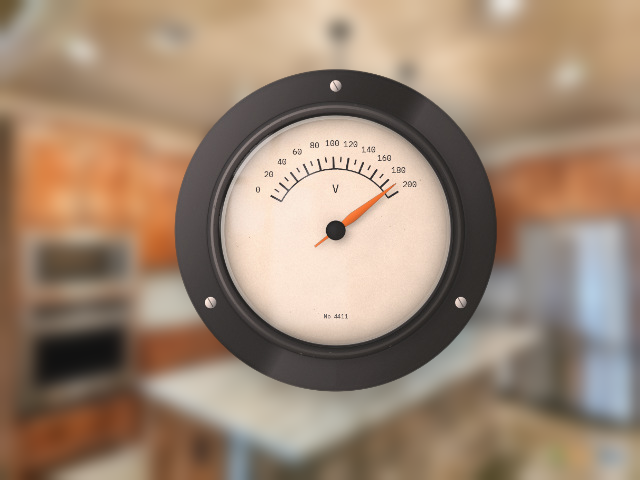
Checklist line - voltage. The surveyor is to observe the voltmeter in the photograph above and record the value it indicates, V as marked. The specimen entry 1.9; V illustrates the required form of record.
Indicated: 190; V
